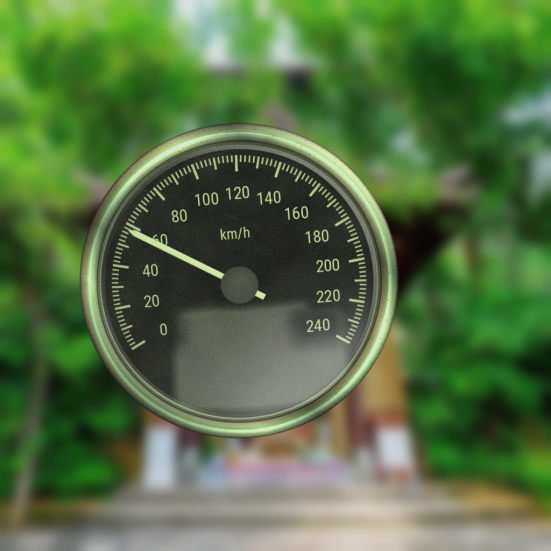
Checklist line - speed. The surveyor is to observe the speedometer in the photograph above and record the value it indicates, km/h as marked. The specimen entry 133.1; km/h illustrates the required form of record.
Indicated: 58; km/h
